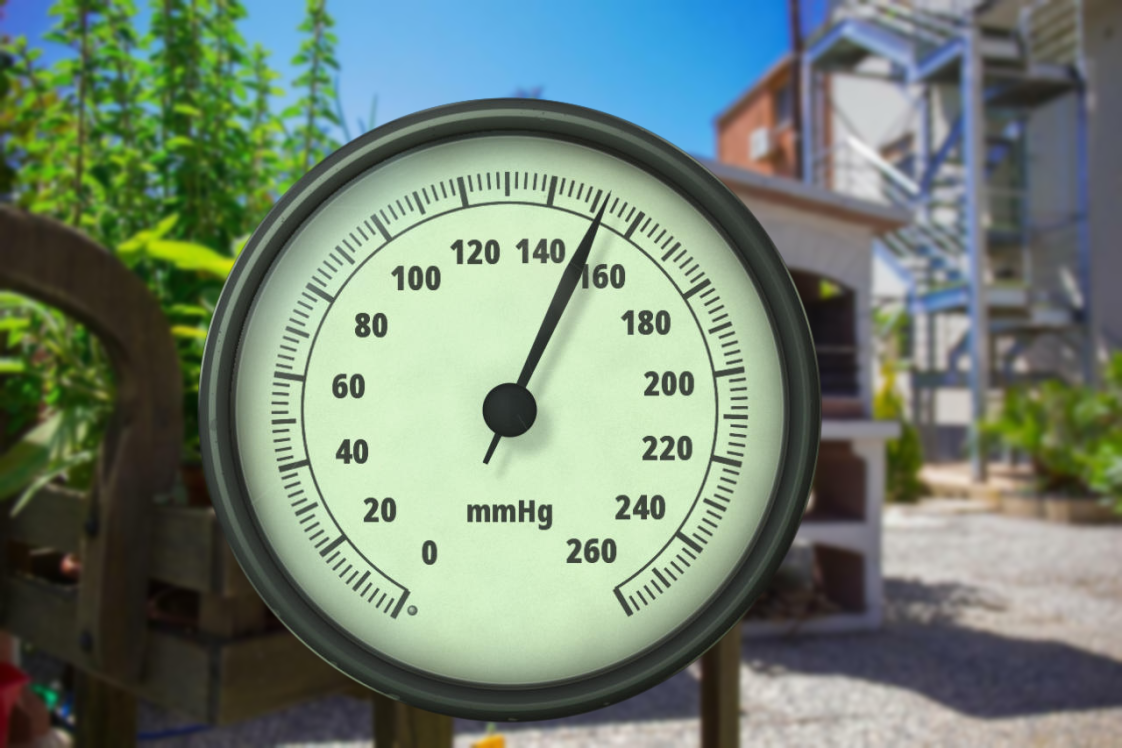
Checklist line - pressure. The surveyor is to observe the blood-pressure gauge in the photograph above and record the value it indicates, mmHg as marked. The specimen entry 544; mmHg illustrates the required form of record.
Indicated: 152; mmHg
